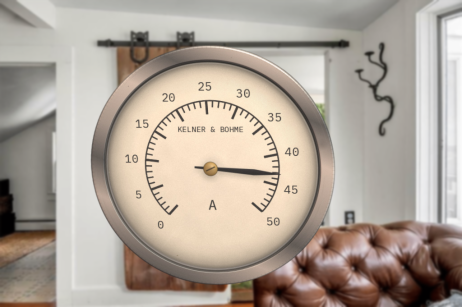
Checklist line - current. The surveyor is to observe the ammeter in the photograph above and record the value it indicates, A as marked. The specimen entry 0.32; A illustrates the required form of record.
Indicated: 43; A
